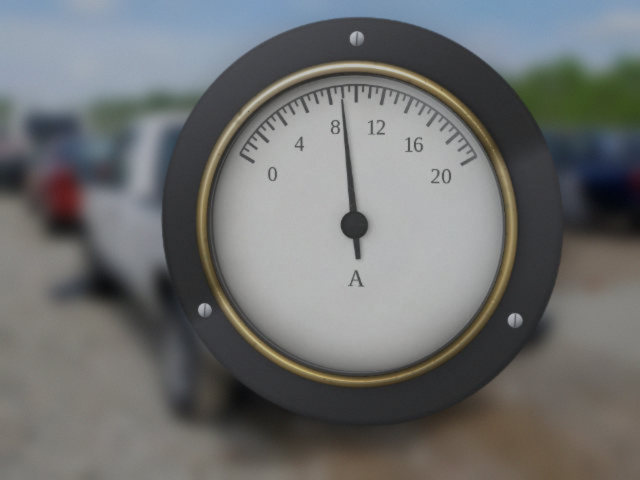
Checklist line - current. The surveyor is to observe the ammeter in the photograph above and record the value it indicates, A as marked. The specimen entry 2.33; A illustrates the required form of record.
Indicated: 9; A
